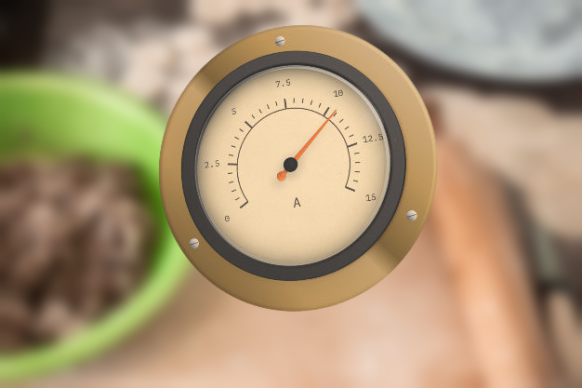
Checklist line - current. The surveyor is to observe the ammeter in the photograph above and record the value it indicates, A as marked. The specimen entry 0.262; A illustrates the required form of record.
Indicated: 10.5; A
